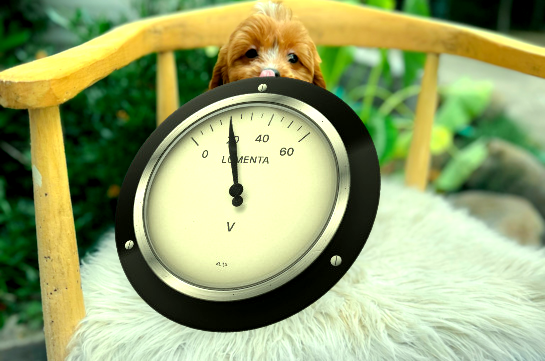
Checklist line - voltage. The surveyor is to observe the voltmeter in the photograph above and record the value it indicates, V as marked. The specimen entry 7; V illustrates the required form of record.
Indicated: 20; V
